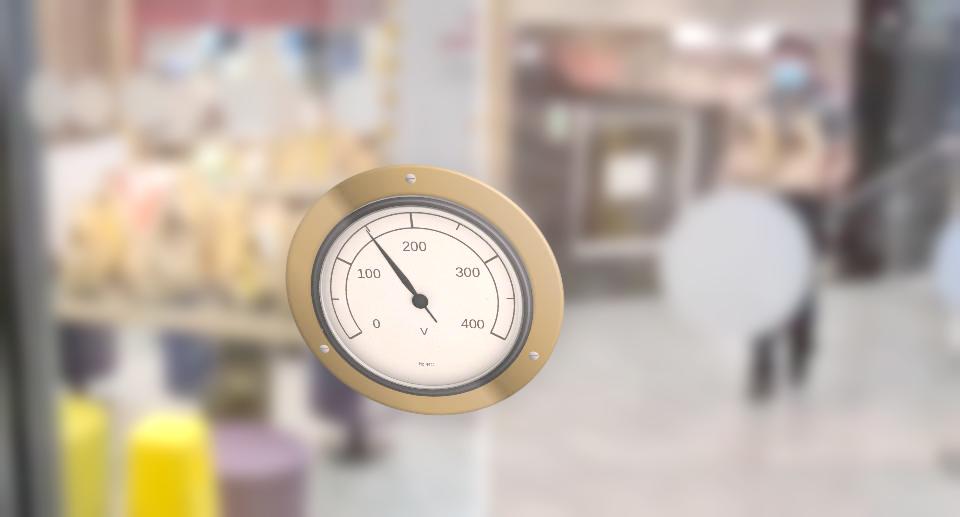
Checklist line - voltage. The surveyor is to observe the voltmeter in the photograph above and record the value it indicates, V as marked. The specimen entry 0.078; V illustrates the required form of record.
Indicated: 150; V
